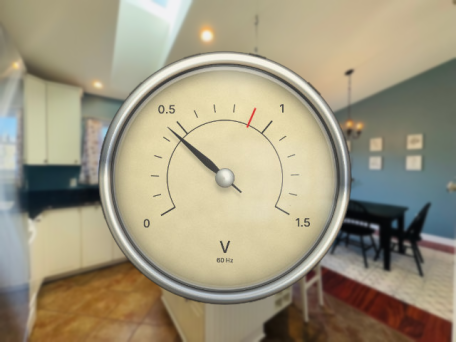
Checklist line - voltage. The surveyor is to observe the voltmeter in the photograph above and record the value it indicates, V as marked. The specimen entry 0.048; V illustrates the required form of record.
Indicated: 0.45; V
